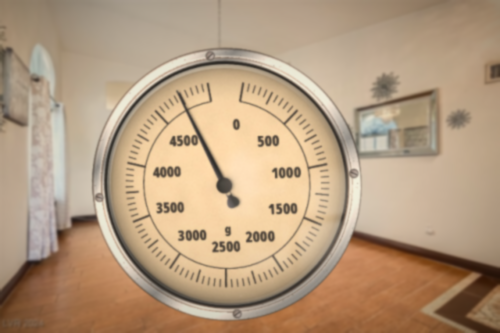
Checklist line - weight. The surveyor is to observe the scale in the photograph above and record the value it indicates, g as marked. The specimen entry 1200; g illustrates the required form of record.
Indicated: 4750; g
